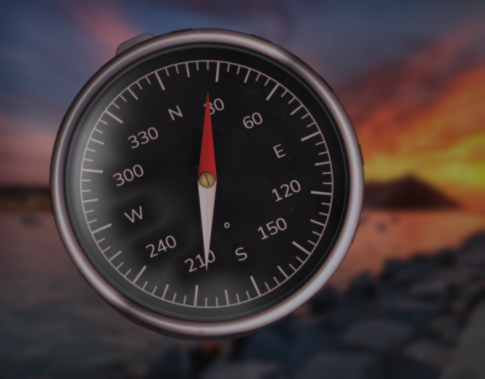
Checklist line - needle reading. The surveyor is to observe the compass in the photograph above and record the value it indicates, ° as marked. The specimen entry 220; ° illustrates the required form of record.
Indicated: 25; °
